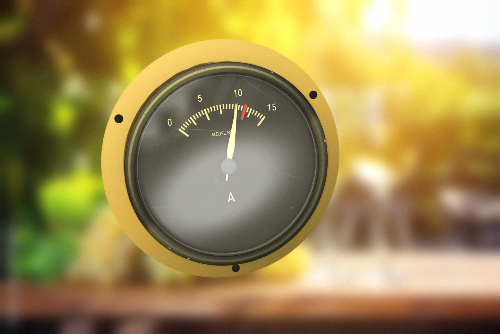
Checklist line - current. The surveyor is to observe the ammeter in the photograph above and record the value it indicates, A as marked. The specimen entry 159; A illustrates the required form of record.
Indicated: 10; A
